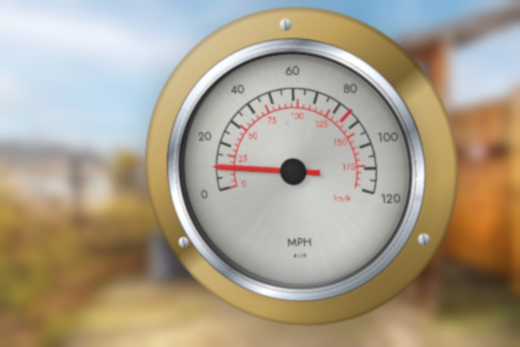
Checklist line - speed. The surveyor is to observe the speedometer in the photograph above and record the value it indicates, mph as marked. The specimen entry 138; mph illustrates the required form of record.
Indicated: 10; mph
